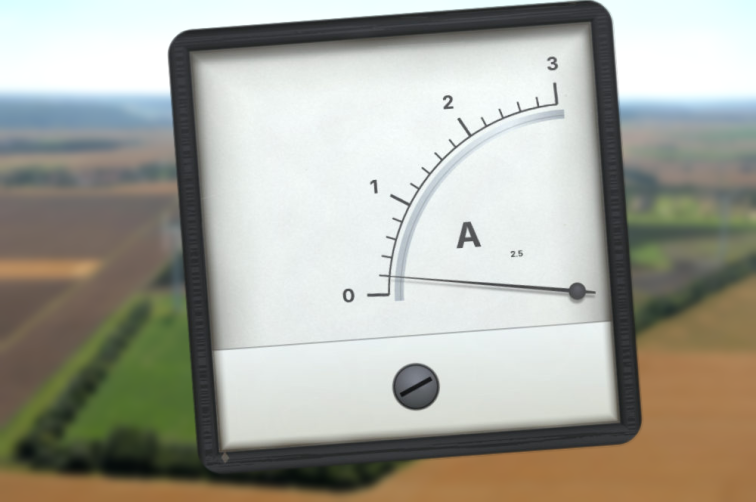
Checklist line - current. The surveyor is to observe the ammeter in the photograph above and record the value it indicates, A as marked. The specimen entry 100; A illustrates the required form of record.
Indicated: 0.2; A
